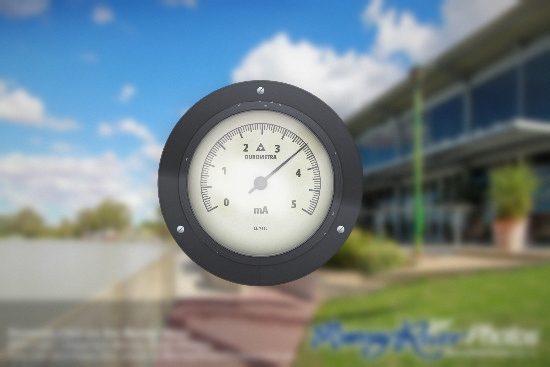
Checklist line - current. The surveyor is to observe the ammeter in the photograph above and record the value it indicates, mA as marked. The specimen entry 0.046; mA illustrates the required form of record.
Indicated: 3.5; mA
